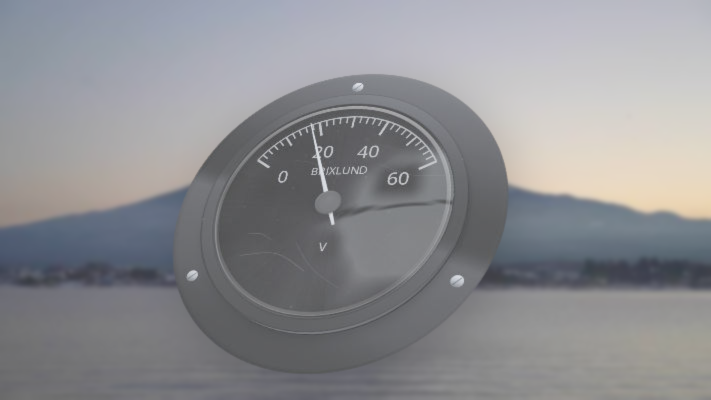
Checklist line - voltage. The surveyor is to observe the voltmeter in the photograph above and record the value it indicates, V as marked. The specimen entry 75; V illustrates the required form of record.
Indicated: 18; V
